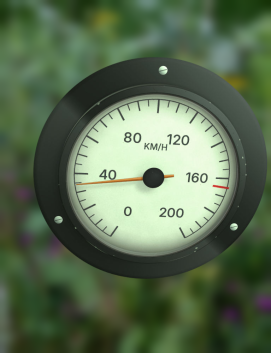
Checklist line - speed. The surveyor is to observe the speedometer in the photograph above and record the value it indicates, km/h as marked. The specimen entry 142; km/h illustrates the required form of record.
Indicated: 35; km/h
